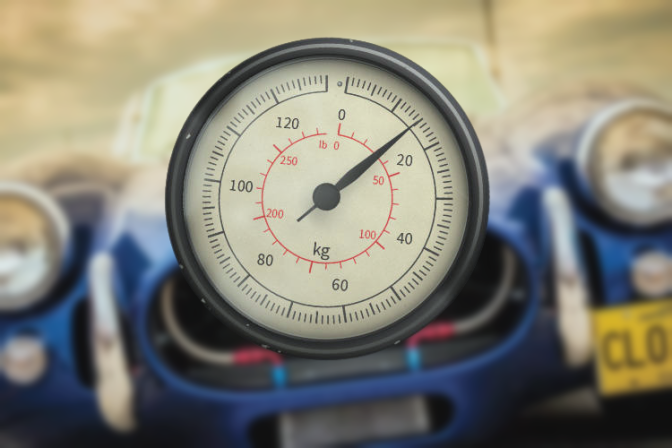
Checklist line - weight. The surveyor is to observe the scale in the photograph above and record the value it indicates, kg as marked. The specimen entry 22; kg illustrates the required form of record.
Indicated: 15; kg
